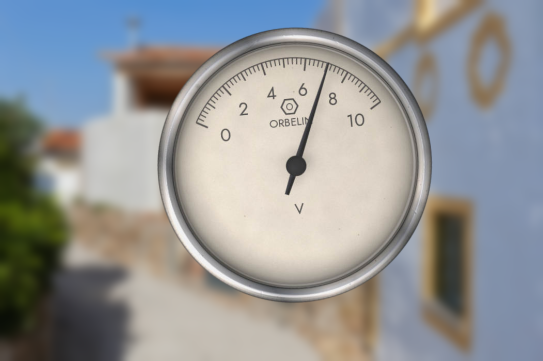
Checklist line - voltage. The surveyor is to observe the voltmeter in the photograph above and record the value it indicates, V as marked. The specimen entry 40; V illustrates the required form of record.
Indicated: 7; V
